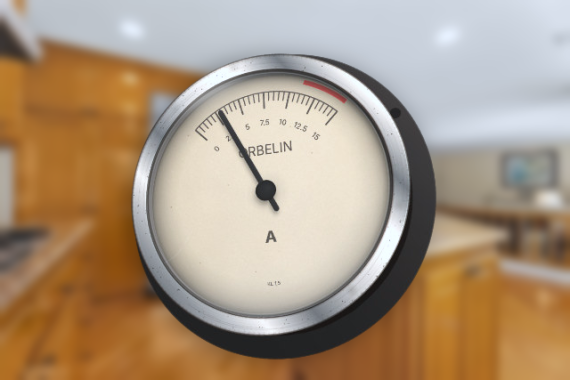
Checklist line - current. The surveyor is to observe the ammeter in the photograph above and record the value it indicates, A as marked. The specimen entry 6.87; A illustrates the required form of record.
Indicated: 3; A
